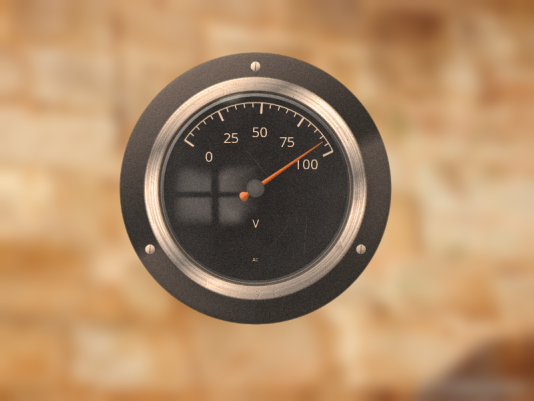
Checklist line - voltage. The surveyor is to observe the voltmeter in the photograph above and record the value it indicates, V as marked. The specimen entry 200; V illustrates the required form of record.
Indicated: 92.5; V
